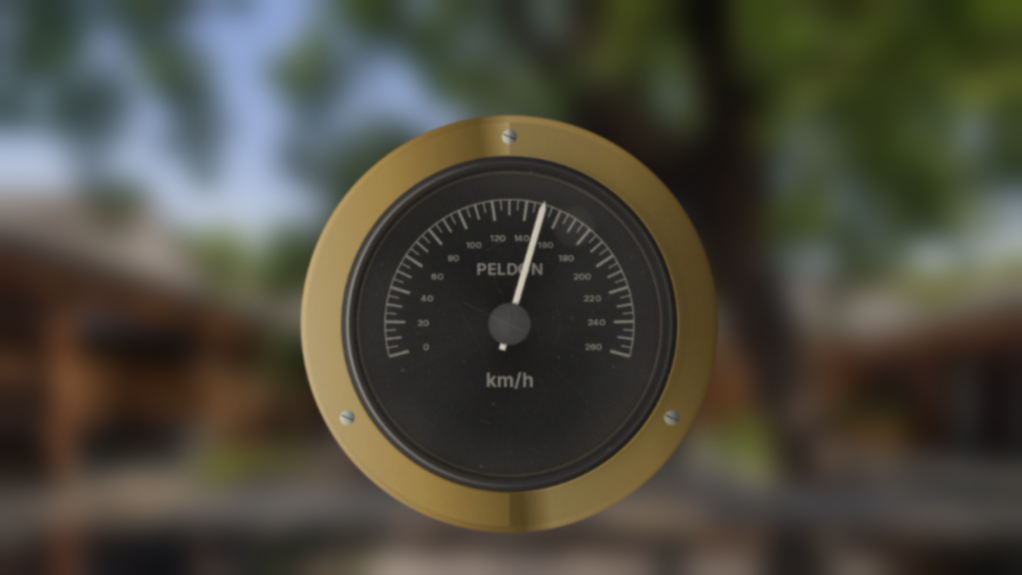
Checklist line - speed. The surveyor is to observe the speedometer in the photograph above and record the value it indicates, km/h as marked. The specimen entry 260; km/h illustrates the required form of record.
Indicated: 150; km/h
